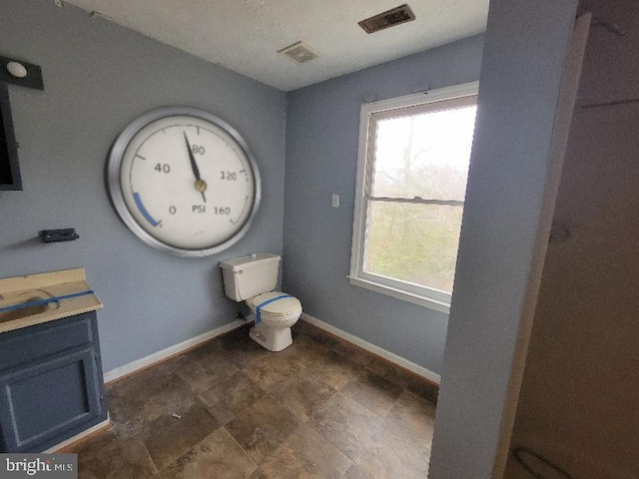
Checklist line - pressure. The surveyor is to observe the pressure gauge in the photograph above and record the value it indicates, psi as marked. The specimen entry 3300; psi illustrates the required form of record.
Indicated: 70; psi
